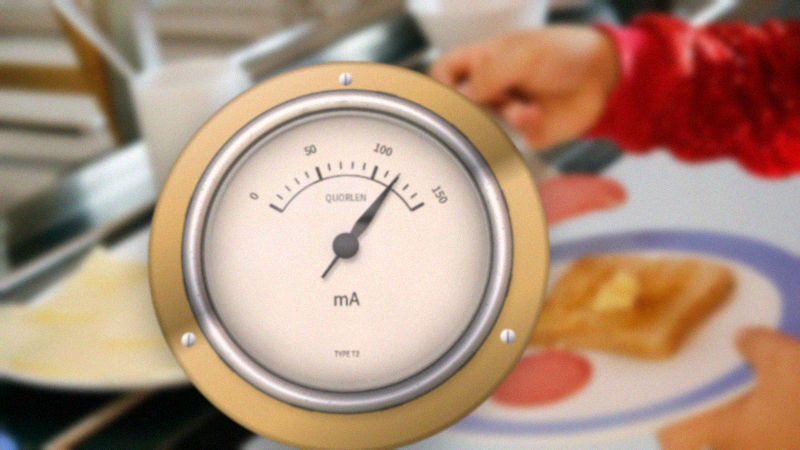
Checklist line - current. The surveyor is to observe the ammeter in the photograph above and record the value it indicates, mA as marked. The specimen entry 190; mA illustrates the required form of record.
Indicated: 120; mA
